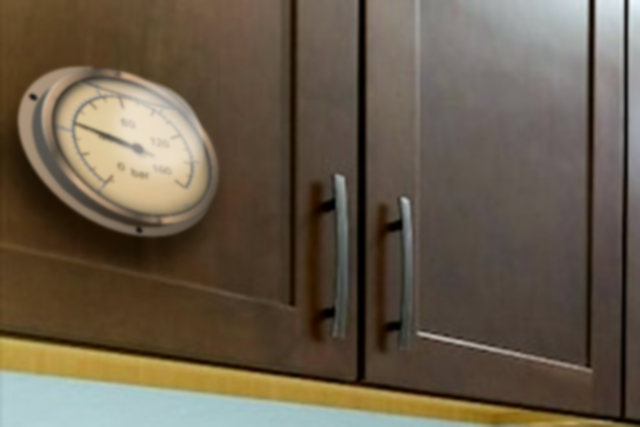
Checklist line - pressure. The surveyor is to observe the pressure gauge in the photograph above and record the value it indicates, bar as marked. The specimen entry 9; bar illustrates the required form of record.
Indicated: 40; bar
